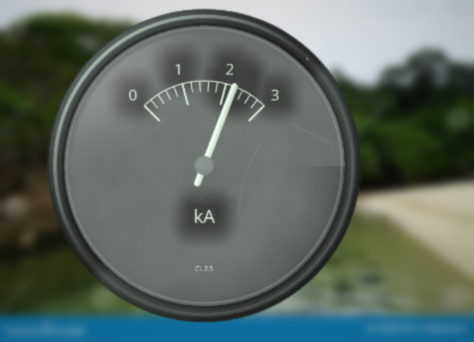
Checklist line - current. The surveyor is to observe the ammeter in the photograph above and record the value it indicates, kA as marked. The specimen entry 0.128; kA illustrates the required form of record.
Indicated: 2.2; kA
